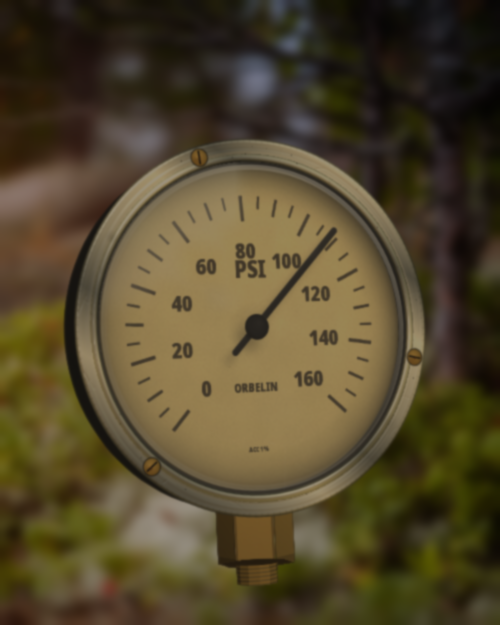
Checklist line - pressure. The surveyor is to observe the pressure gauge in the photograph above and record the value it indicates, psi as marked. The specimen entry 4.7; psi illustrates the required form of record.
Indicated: 107.5; psi
